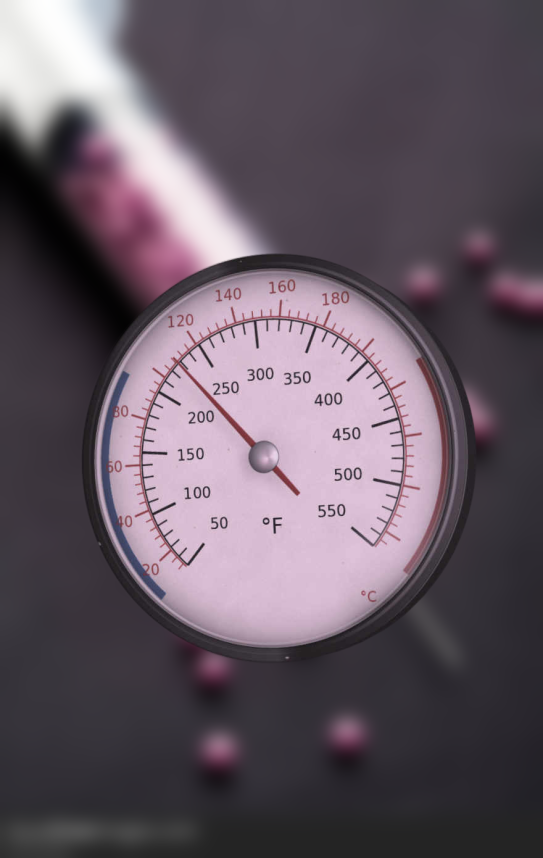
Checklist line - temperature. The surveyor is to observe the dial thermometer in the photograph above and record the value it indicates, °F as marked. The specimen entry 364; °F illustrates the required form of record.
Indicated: 230; °F
